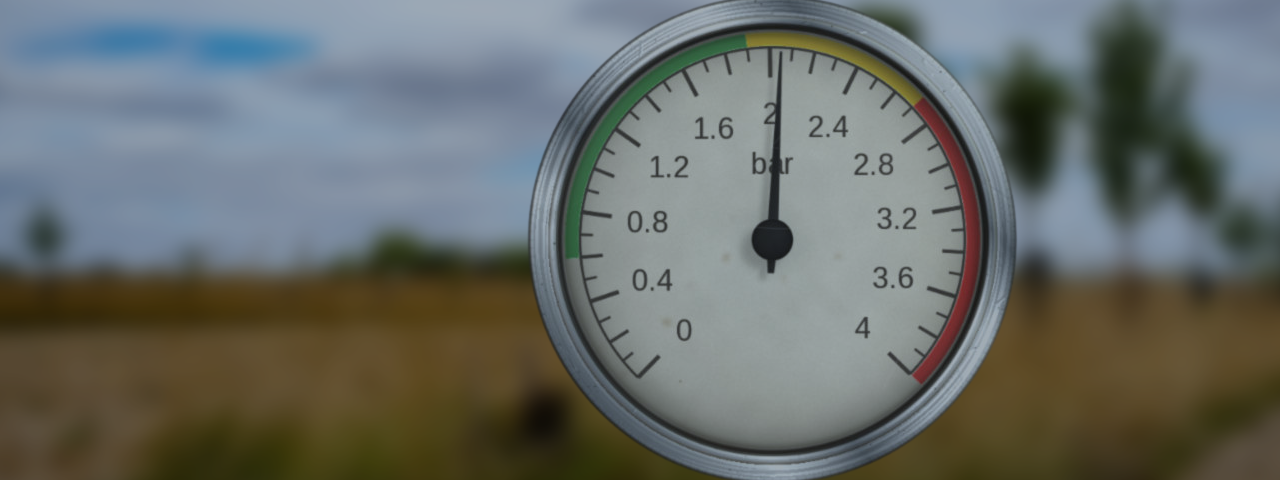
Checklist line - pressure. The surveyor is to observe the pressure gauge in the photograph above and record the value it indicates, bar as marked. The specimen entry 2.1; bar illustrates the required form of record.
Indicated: 2.05; bar
